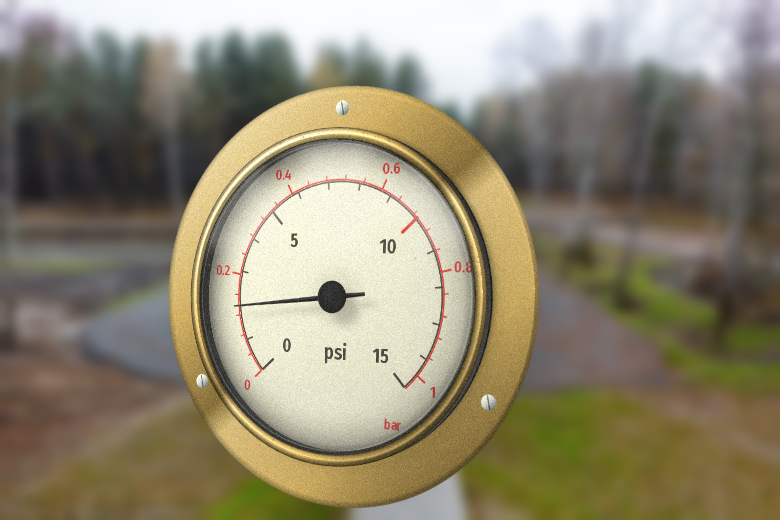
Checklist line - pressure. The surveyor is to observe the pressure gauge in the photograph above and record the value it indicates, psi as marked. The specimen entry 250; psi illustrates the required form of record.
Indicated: 2; psi
